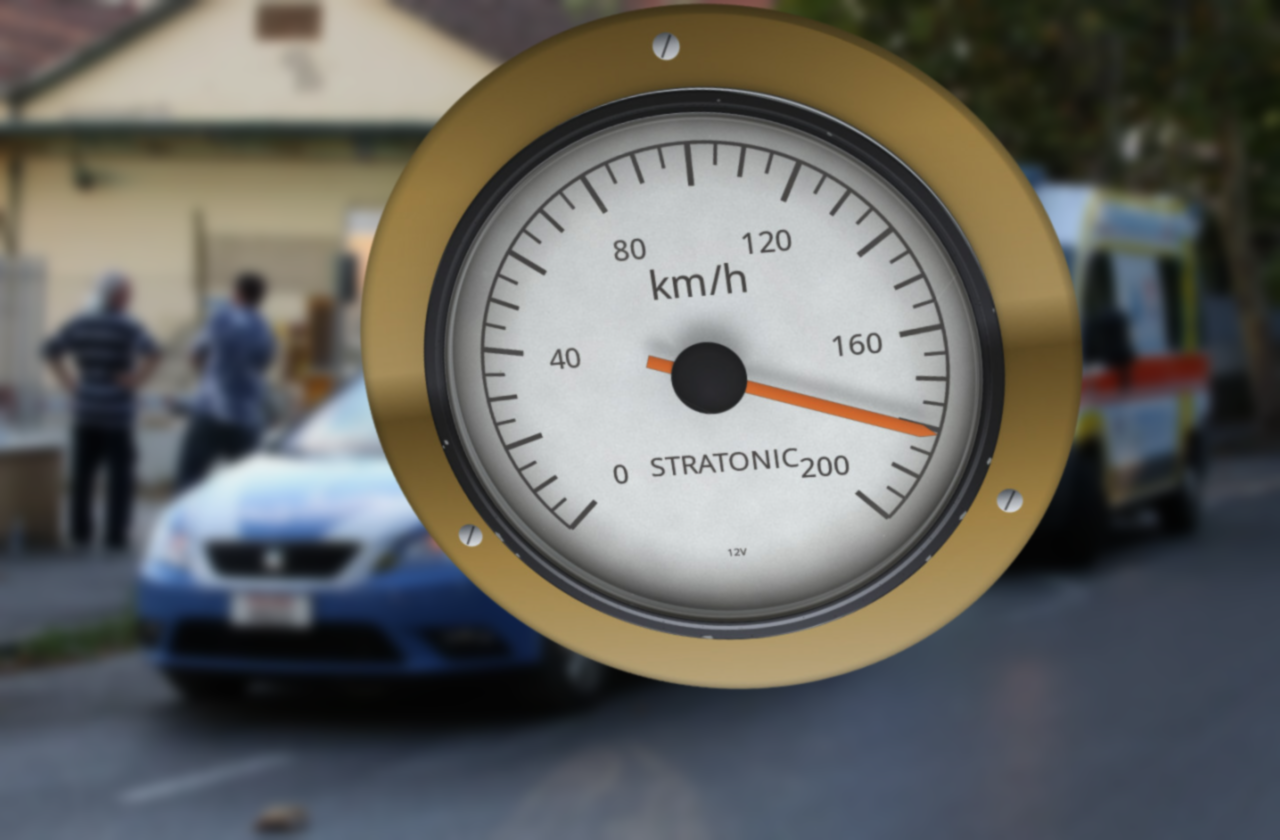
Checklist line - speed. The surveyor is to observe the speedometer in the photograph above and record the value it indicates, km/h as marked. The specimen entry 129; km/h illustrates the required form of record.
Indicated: 180; km/h
